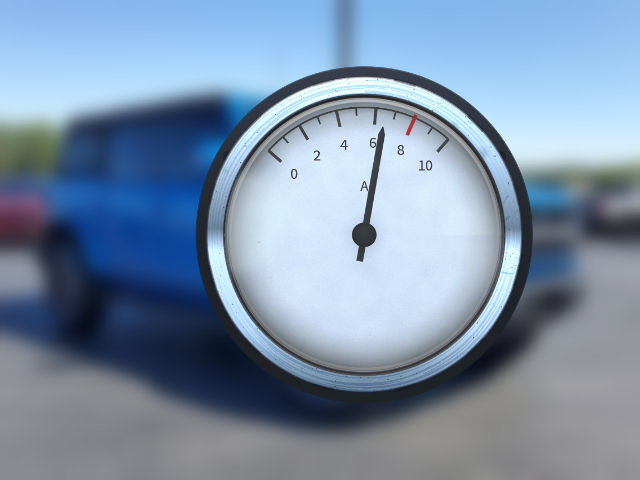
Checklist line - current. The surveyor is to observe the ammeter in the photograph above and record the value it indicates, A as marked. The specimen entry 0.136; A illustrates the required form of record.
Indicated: 6.5; A
